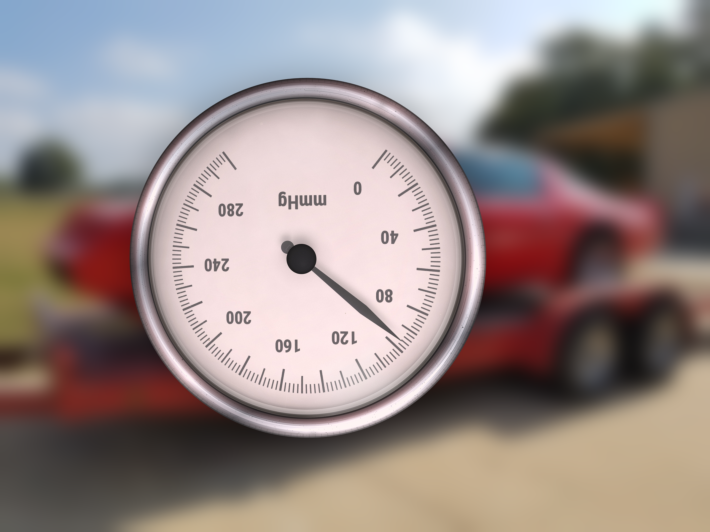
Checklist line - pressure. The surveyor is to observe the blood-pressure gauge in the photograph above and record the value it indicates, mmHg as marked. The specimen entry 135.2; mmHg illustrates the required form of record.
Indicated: 96; mmHg
